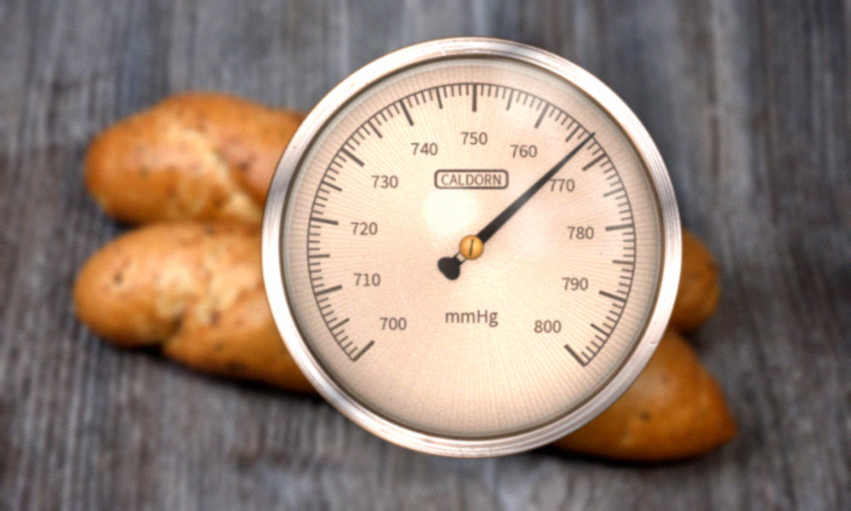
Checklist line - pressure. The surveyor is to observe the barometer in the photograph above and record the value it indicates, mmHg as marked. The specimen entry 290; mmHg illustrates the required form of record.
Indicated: 767; mmHg
